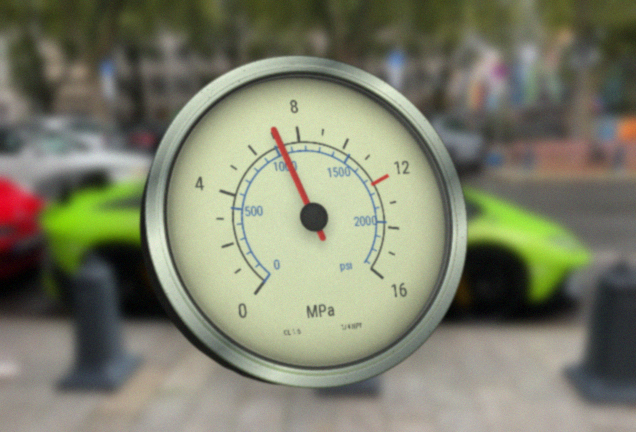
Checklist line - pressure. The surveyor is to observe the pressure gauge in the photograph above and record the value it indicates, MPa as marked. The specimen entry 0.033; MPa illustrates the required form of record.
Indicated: 7; MPa
